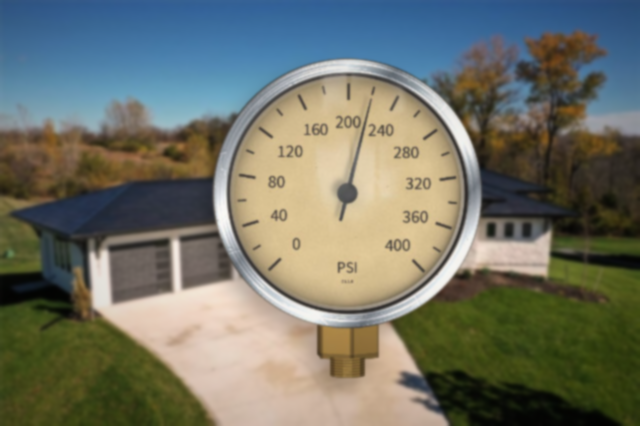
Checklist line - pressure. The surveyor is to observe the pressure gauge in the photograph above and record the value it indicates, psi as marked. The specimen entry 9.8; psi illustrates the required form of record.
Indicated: 220; psi
